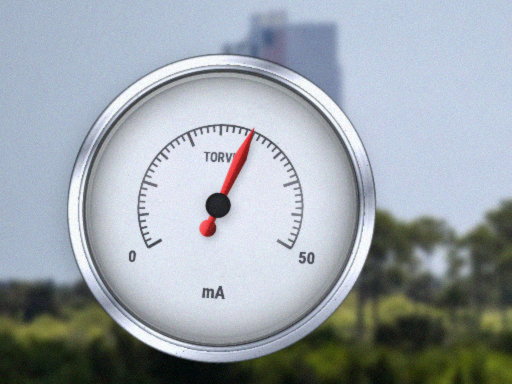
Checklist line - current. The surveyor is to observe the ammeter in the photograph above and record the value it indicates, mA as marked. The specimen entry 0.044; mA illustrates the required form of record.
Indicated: 30; mA
